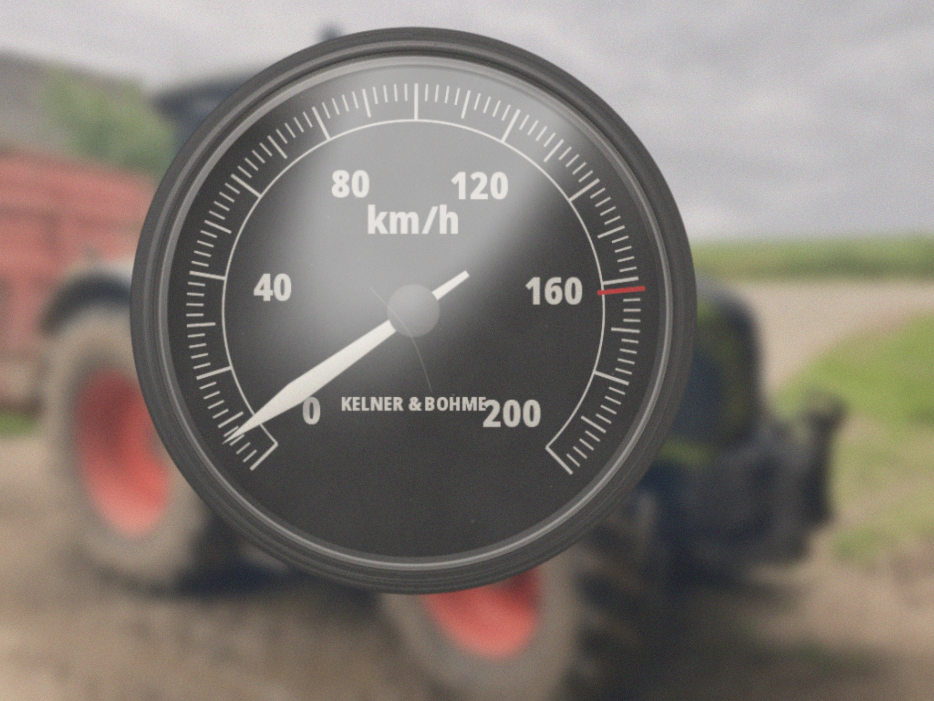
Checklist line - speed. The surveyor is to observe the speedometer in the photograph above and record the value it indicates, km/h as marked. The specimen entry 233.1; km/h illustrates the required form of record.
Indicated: 7; km/h
